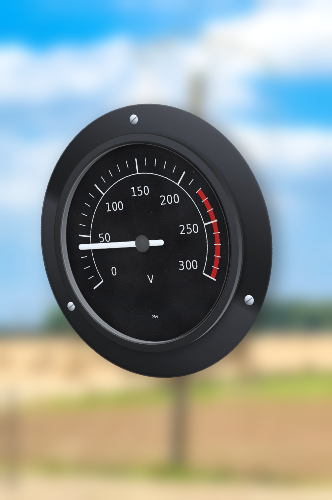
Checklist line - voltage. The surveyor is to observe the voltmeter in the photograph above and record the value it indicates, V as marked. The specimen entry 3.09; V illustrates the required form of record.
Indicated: 40; V
